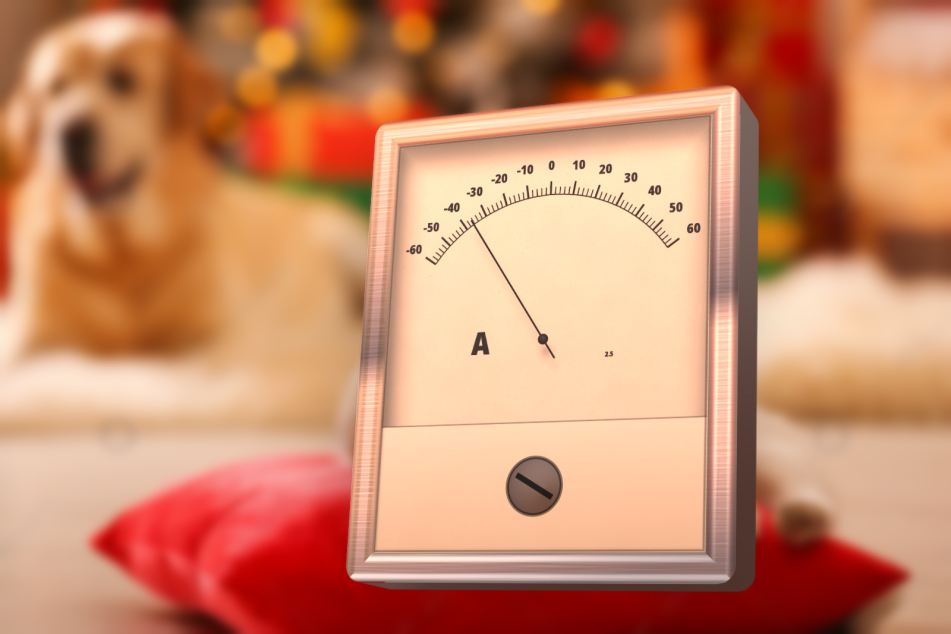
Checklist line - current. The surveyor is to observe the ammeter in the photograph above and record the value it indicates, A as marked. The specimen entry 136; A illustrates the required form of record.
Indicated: -36; A
